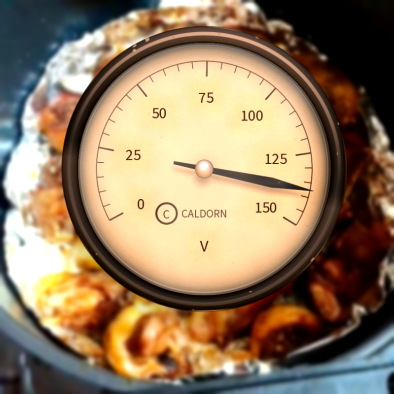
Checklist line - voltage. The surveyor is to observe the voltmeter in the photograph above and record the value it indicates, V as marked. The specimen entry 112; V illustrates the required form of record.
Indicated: 137.5; V
